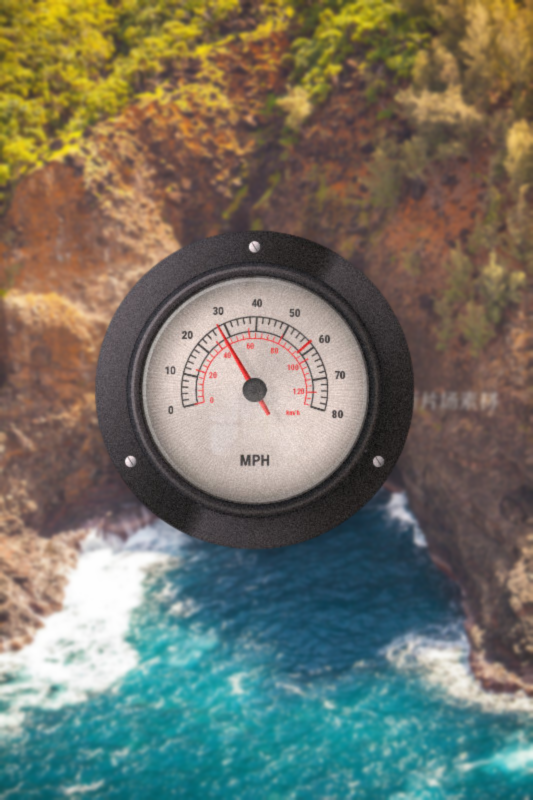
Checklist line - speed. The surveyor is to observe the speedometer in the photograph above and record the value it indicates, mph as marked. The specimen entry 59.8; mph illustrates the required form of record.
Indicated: 28; mph
